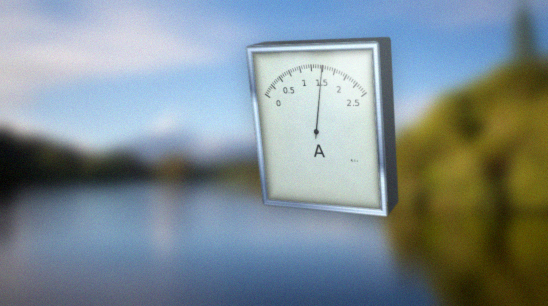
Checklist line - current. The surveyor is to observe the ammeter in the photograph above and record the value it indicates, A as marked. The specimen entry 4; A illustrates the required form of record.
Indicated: 1.5; A
